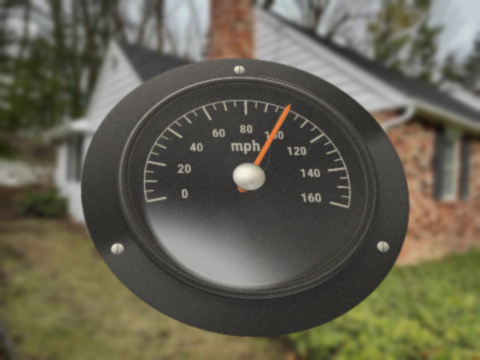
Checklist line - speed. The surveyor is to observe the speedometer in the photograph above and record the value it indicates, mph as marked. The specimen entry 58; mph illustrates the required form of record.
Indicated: 100; mph
